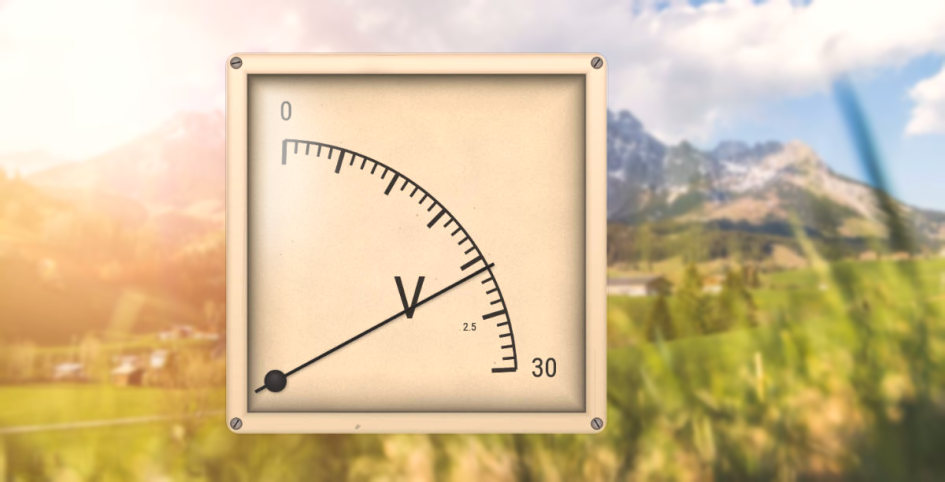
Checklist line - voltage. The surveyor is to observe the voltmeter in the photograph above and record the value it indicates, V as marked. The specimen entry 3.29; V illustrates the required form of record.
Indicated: 21; V
